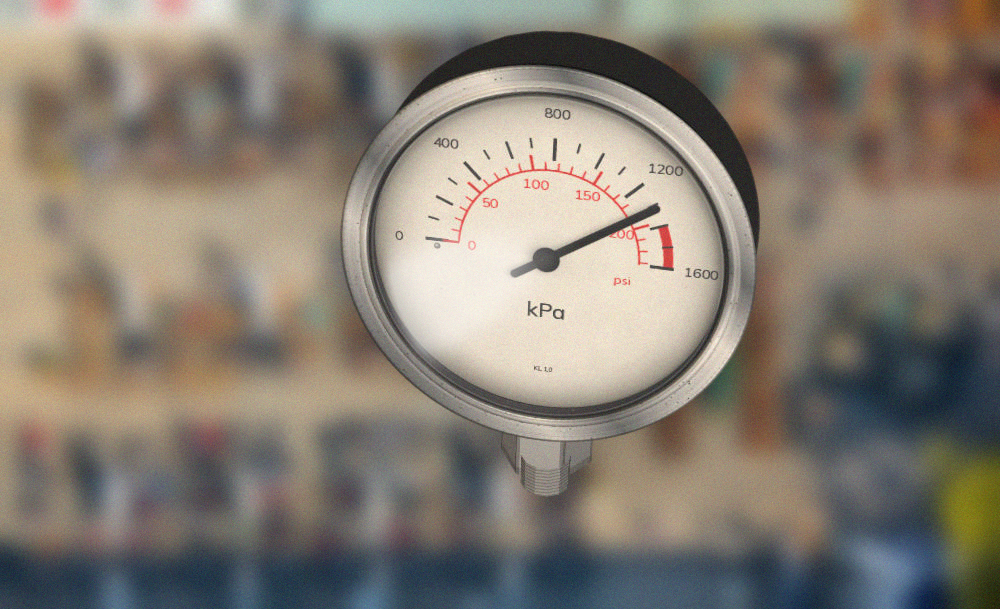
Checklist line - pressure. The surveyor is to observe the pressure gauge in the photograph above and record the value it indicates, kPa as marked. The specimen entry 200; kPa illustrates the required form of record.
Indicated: 1300; kPa
